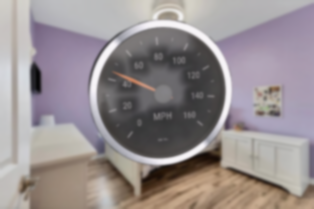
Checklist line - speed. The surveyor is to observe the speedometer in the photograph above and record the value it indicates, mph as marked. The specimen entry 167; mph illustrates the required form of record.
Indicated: 45; mph
